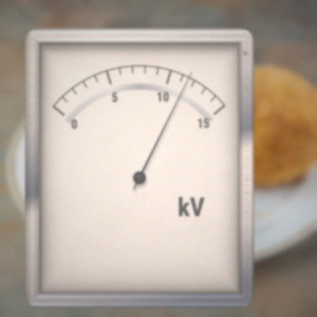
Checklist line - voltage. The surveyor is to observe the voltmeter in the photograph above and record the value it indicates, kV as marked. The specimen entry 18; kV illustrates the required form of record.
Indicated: 11.5; kV
